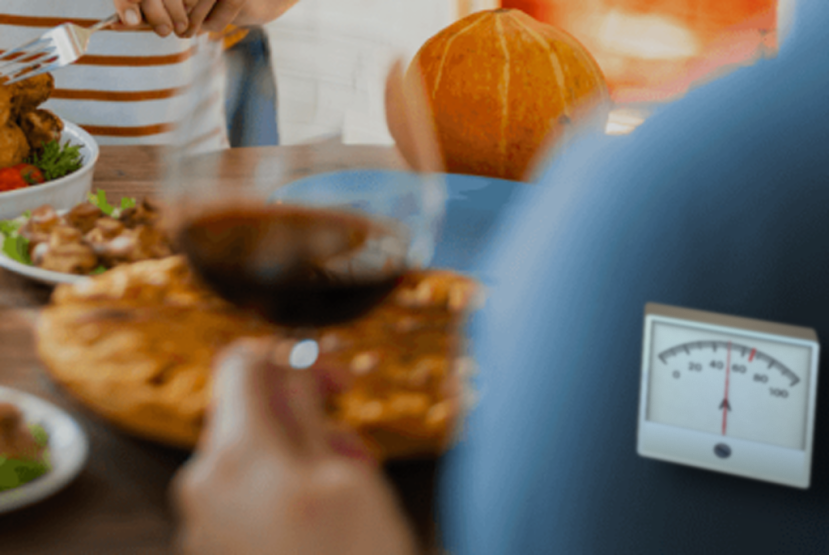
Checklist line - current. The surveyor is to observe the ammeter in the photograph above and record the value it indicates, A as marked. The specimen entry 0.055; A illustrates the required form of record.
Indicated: 50; A
